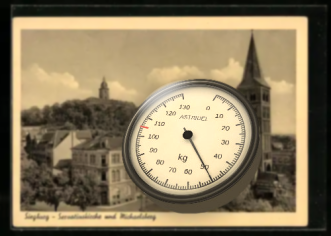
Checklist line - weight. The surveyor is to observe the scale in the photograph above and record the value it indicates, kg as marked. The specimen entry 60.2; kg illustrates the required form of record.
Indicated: 50; kg
